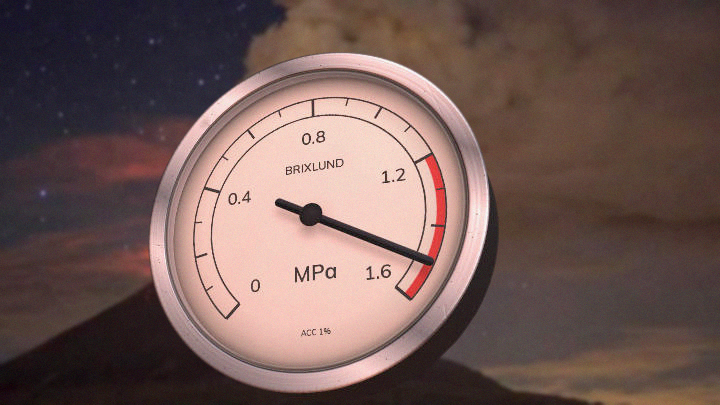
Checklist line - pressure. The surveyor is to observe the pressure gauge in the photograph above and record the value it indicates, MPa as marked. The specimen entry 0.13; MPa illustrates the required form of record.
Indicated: 1.5; MPa
